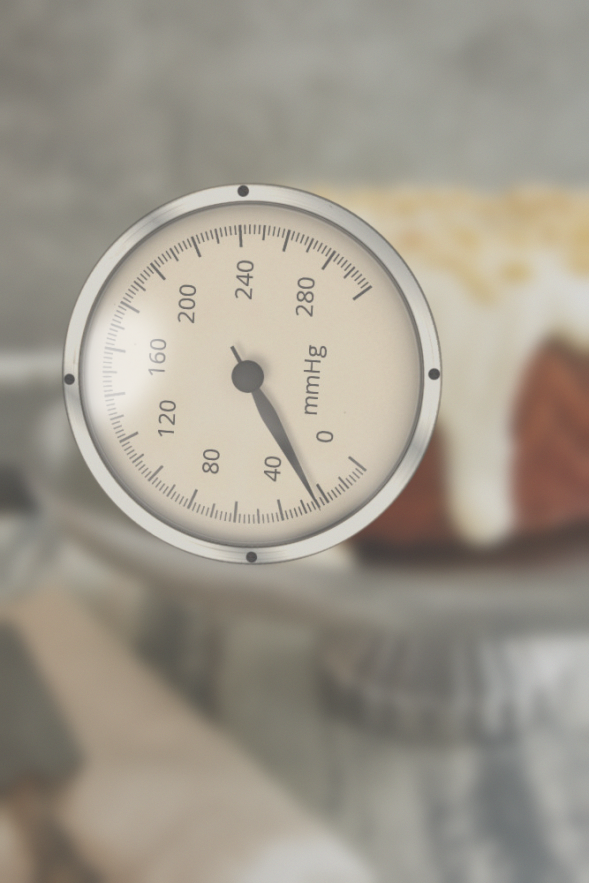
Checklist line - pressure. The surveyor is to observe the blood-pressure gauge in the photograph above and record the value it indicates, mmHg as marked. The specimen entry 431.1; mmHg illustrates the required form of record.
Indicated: 24; mmHg
